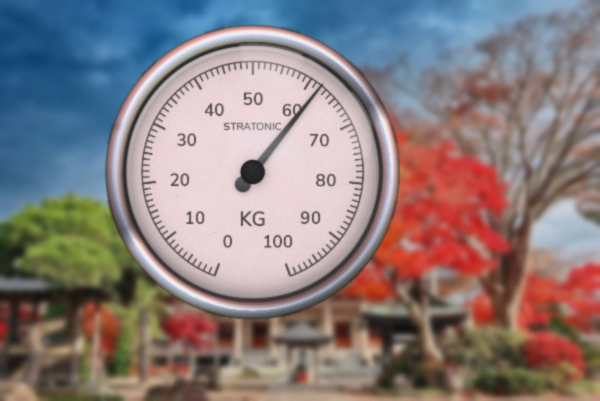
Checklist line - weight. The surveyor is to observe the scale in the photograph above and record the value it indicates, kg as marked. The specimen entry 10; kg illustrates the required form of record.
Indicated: 62; kg
